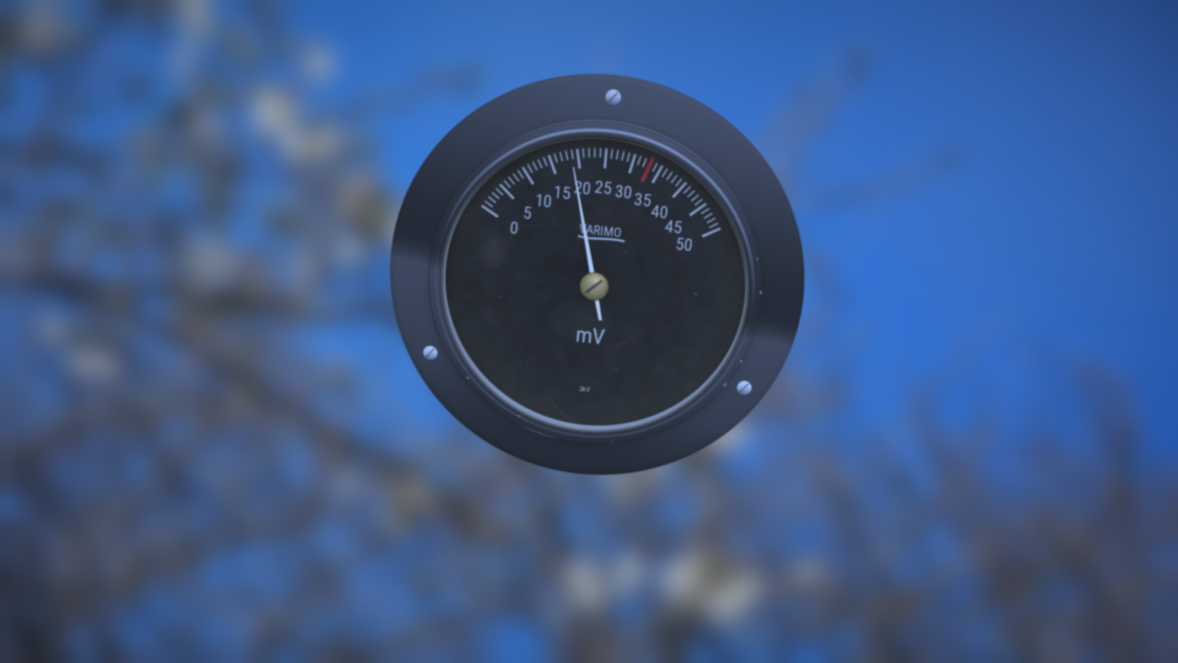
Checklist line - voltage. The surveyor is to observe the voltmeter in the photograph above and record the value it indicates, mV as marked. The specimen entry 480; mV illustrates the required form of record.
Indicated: 19; mV
